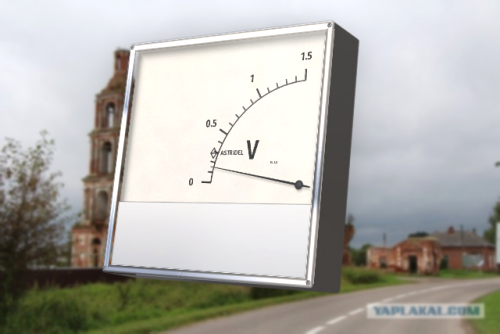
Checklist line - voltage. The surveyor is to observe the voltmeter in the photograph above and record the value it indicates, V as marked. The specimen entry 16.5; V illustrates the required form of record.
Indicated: 0.15; V
